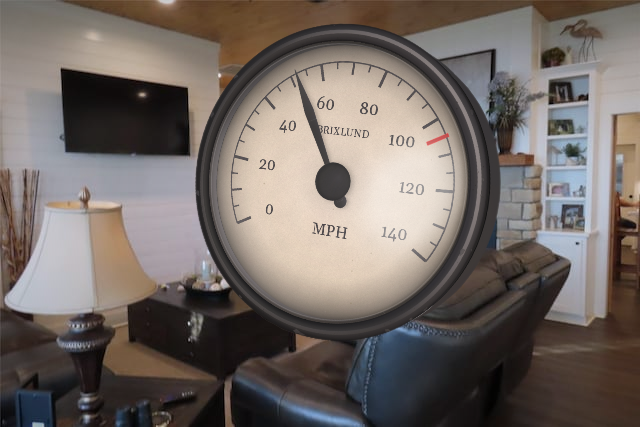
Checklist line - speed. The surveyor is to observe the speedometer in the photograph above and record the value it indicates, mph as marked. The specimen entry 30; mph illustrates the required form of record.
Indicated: 52.5; mph
